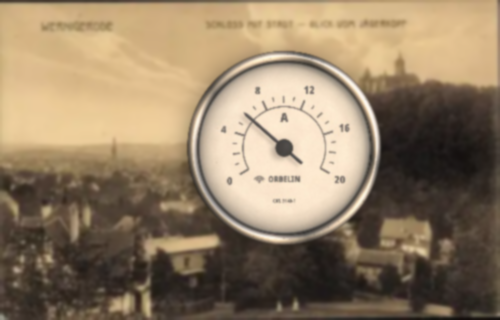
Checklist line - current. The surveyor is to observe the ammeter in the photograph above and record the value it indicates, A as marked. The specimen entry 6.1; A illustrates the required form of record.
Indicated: 6; A
